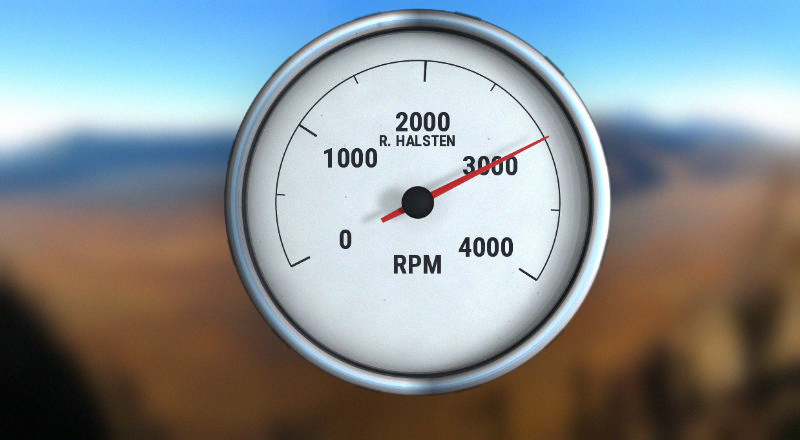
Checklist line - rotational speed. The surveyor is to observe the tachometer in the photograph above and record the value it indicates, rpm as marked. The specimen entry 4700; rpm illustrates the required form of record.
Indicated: 3000; rpm
